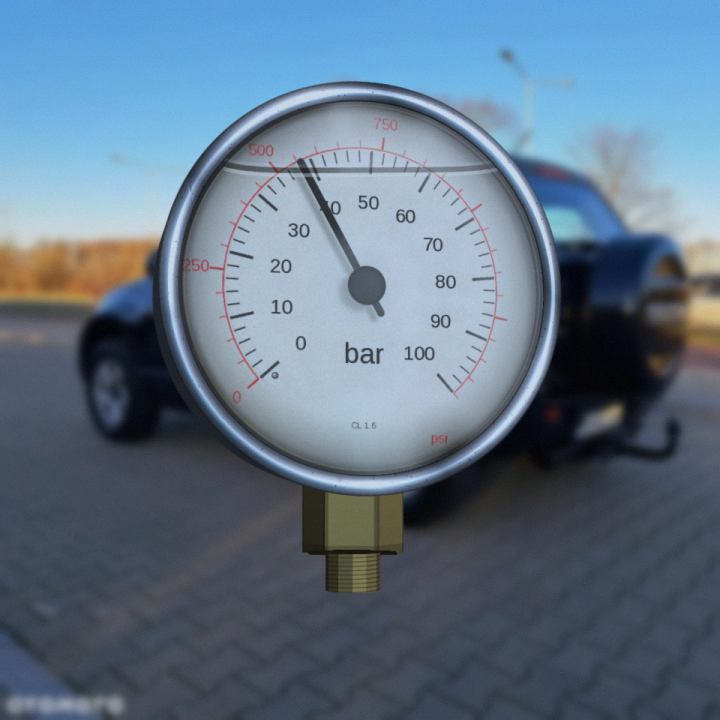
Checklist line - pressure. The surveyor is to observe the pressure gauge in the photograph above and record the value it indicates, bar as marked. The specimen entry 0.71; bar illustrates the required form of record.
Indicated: 38; bar
